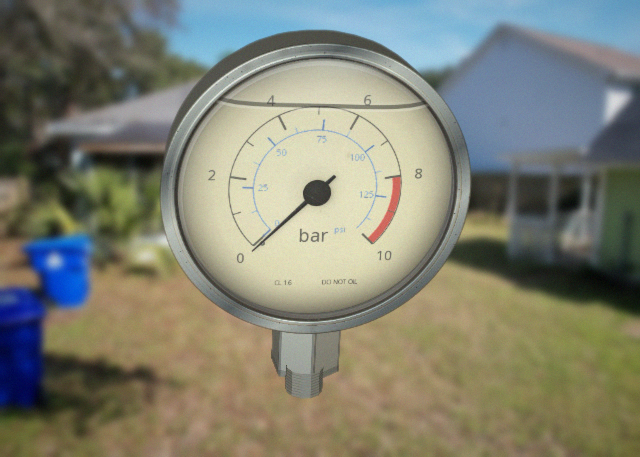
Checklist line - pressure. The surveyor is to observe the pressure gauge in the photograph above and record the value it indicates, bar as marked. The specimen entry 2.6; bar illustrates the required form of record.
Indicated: 0; bar
